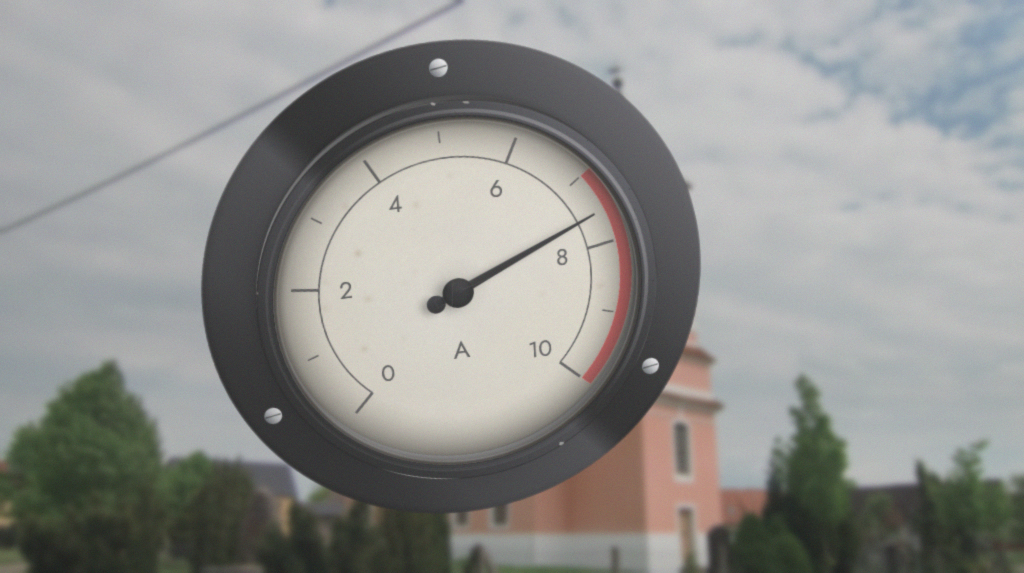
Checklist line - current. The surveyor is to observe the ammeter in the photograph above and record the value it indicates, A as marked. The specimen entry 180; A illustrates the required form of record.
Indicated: 7.5; A
